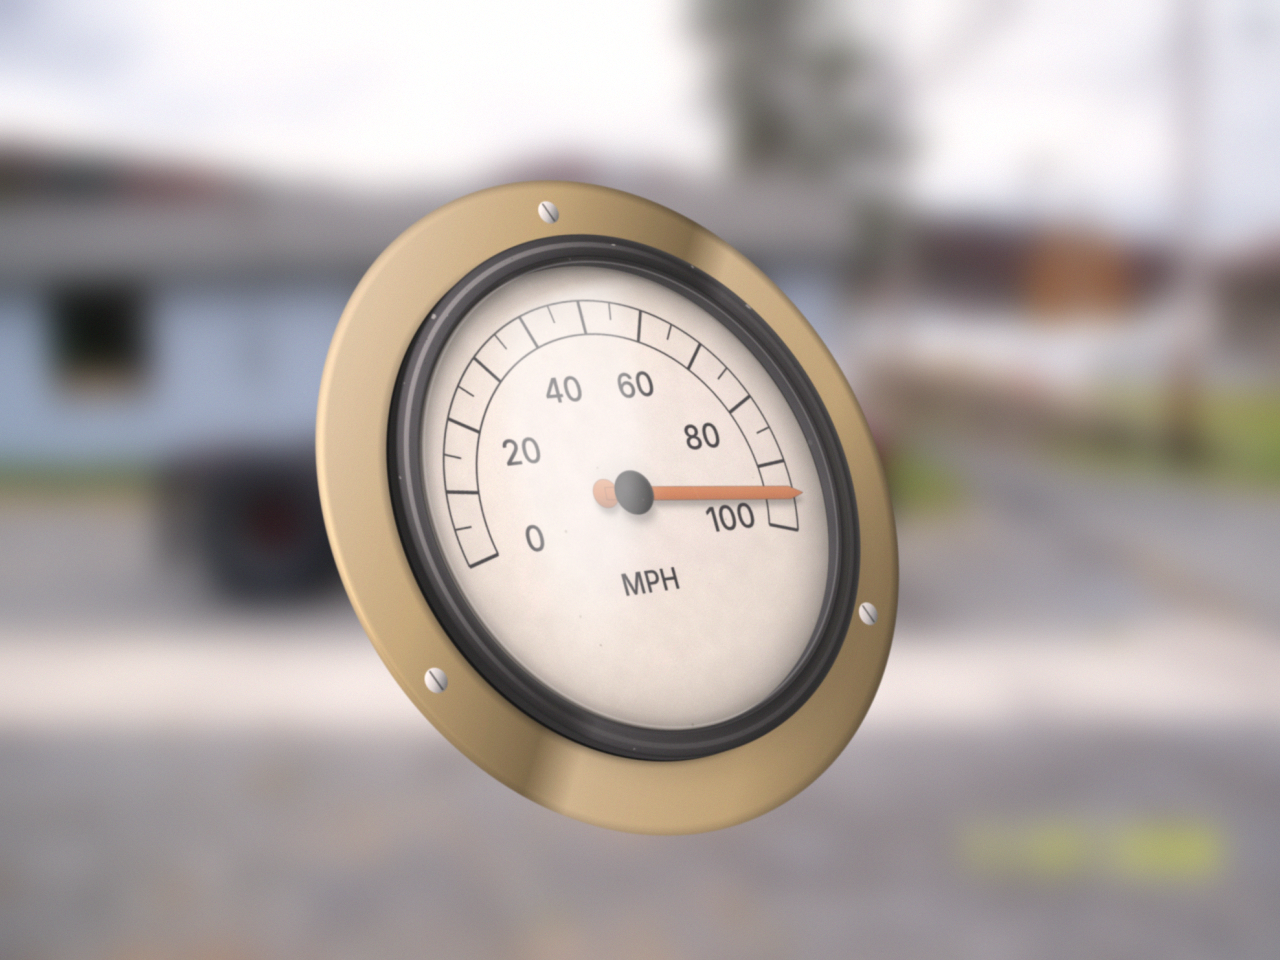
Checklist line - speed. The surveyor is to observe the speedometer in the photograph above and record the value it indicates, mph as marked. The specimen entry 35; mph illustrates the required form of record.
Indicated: 95; mph
